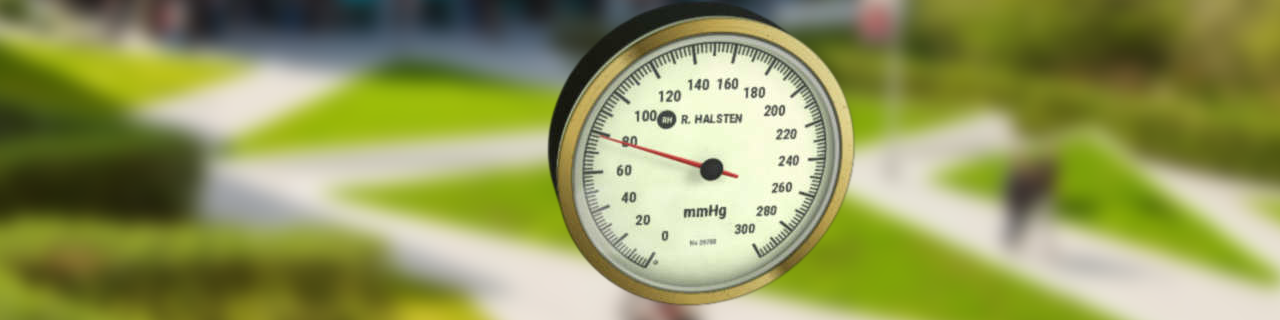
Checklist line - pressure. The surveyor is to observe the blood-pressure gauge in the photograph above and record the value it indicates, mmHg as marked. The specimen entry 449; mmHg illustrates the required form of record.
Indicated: 80; mmHg
